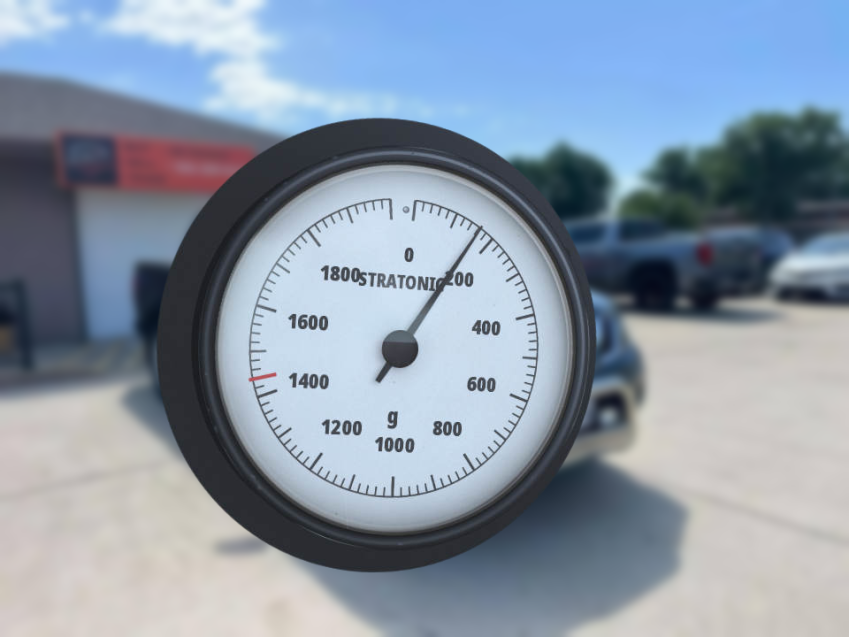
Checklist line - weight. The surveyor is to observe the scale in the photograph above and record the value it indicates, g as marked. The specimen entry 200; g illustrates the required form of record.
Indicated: 160; g
